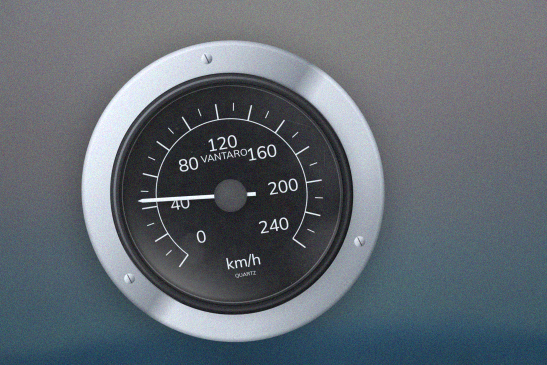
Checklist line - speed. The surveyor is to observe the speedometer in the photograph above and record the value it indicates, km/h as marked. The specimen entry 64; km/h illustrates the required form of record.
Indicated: 45; km/h
